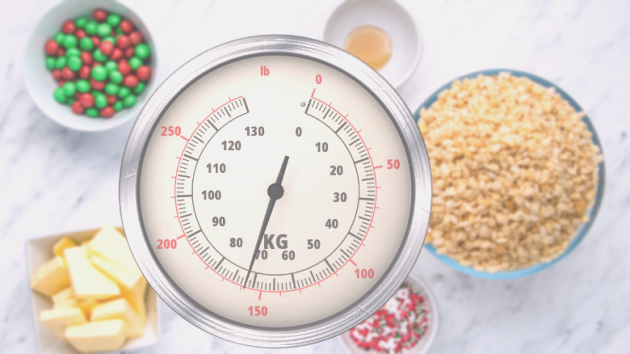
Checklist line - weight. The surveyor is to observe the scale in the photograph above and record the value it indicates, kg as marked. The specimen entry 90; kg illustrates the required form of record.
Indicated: 72; kg
